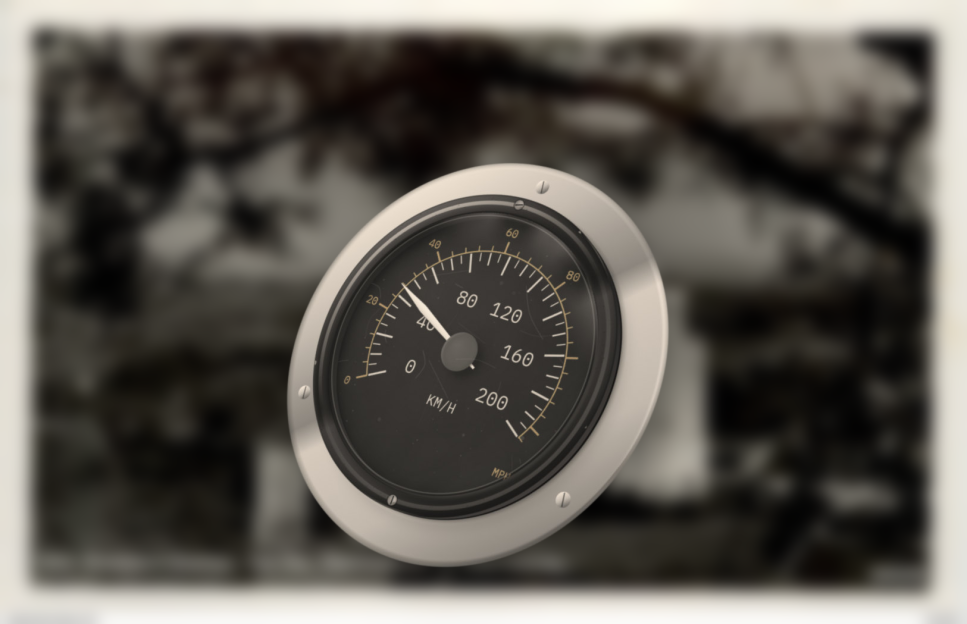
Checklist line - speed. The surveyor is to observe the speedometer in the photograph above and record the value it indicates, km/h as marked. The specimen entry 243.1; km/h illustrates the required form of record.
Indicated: 45; km/h
